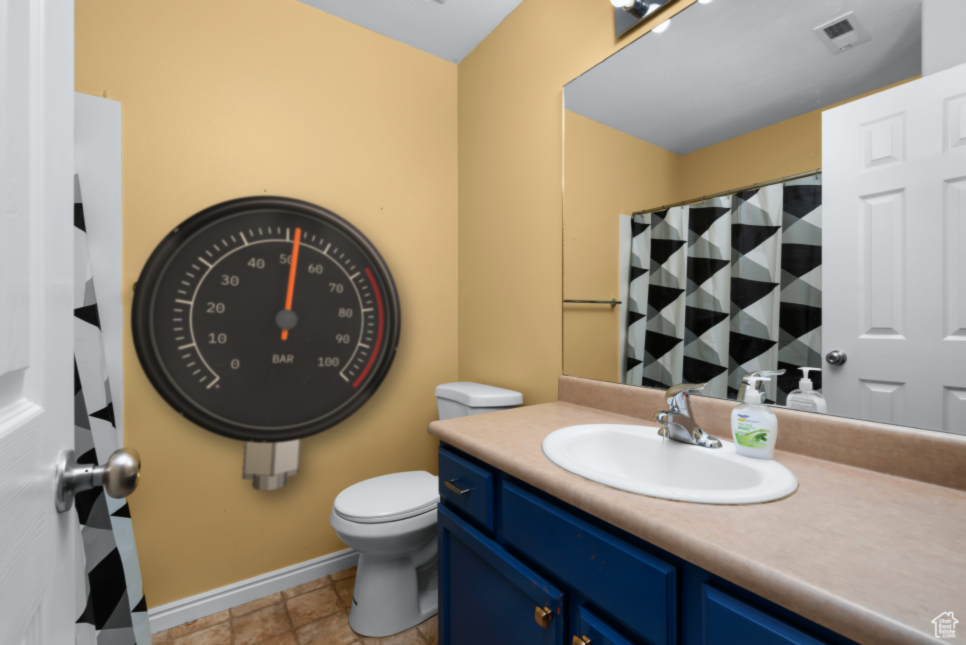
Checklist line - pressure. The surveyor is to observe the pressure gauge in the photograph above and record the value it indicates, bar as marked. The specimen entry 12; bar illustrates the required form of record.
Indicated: 52; bar
